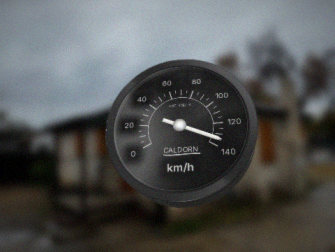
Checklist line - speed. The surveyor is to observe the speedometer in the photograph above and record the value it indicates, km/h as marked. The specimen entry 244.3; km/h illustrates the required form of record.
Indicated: 135; km/h
